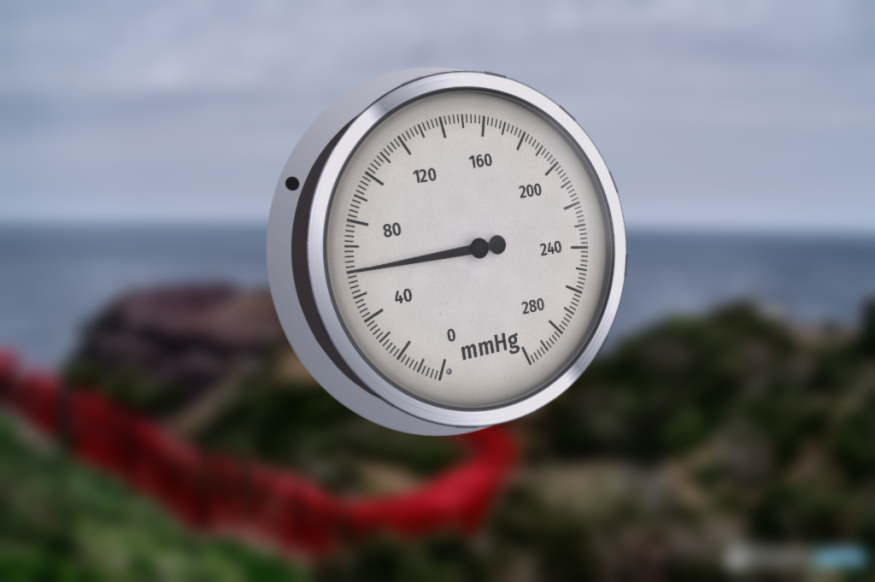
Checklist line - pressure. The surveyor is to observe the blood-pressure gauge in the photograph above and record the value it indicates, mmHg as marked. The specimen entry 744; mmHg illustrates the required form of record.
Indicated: 60; mmHg
